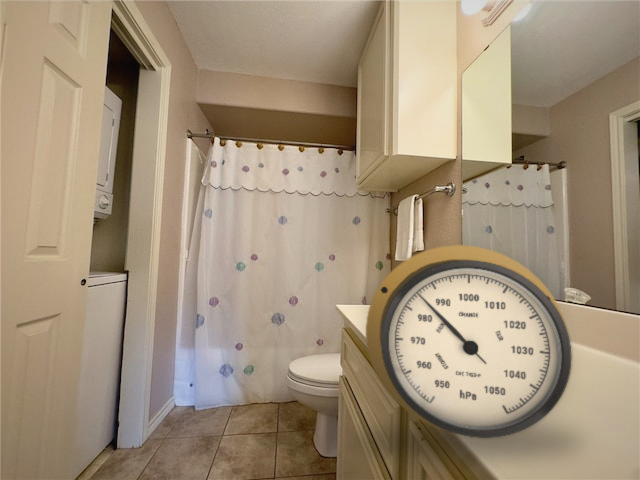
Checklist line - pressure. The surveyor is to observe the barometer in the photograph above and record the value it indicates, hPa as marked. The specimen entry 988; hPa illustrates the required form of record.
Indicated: 985; hPa
